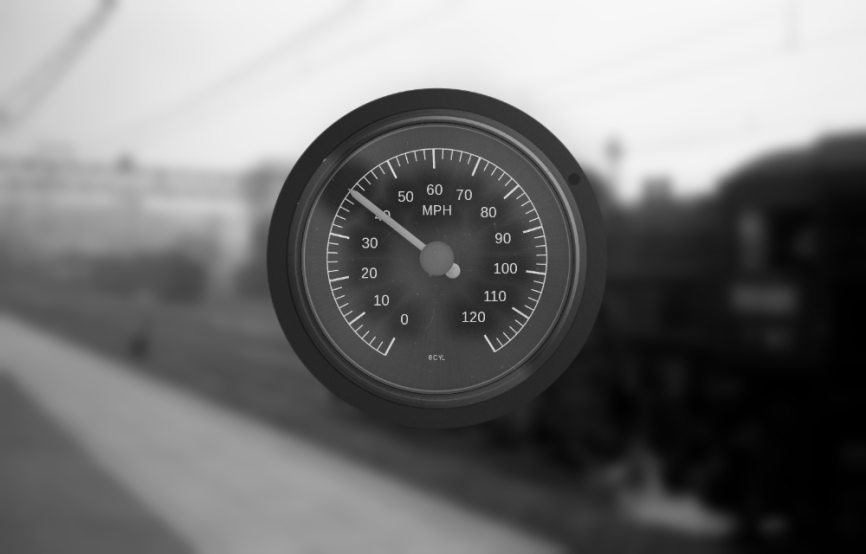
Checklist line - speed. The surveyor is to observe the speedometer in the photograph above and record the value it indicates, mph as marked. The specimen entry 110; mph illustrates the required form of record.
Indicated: 40; mph
